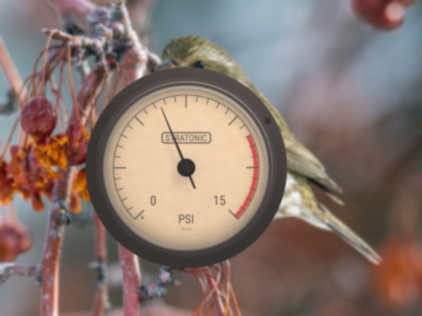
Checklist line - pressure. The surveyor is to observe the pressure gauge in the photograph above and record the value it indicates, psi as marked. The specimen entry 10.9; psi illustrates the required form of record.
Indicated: 6.25; psi
